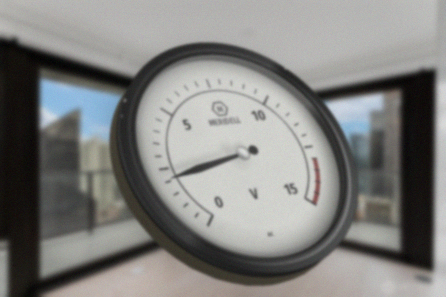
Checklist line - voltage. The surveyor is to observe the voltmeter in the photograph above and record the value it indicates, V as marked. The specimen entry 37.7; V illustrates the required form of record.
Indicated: 2; V
